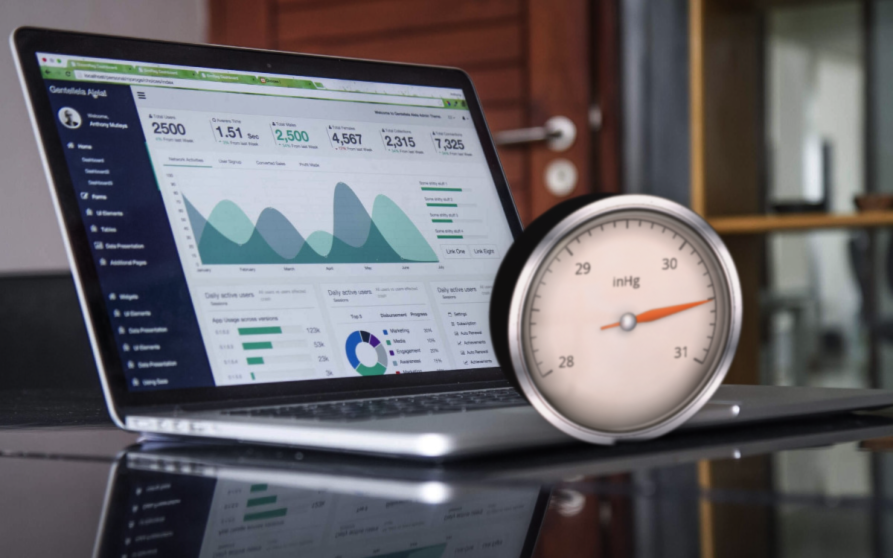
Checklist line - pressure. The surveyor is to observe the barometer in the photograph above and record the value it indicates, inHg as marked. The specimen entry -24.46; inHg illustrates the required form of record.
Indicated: 30.5; inHg
